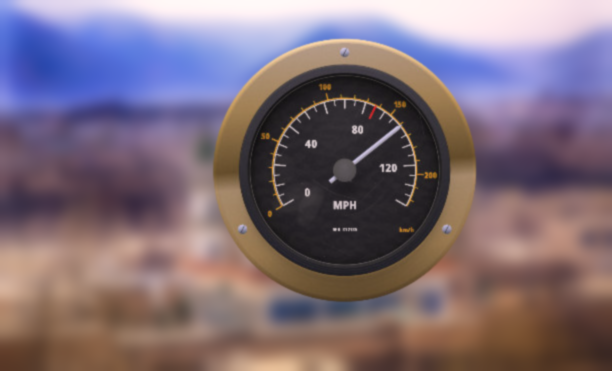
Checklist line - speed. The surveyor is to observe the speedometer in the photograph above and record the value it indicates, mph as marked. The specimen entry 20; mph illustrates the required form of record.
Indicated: 100; mph
